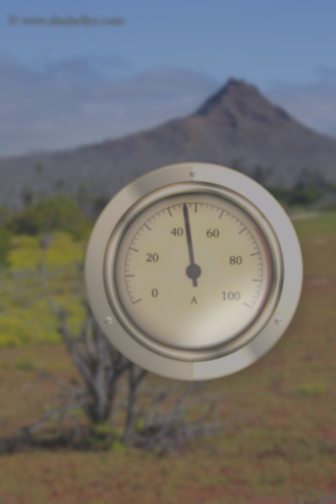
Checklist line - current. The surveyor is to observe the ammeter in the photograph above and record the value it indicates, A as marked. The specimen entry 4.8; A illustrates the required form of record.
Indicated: 46; A
